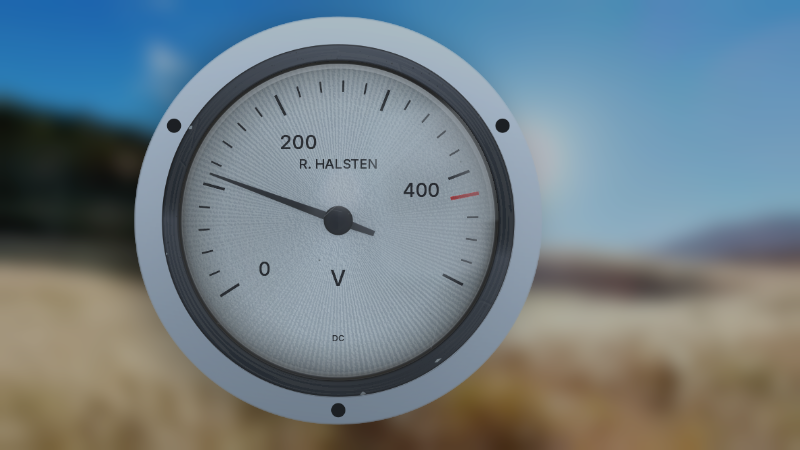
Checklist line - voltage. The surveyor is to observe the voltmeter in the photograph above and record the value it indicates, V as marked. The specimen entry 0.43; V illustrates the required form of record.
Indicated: 110; V
